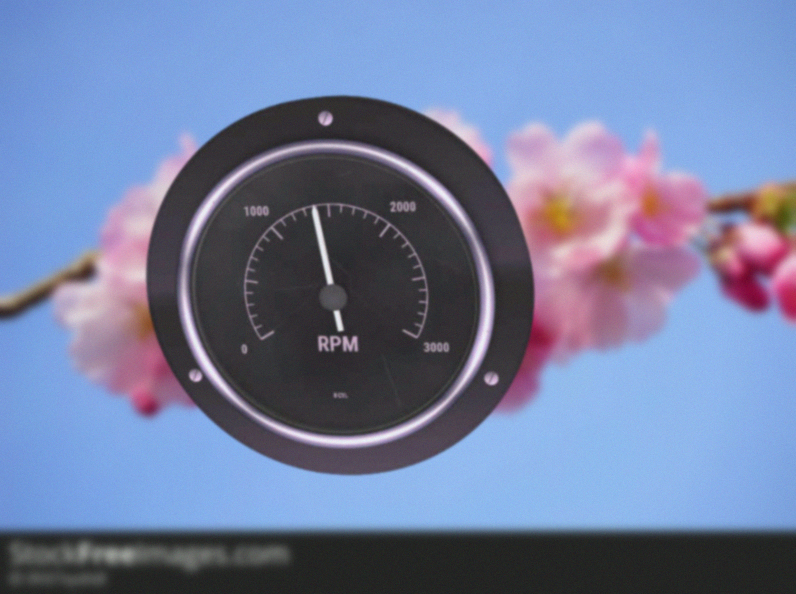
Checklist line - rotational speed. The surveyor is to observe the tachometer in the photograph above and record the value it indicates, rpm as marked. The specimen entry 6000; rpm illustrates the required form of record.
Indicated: 1400; rpm
